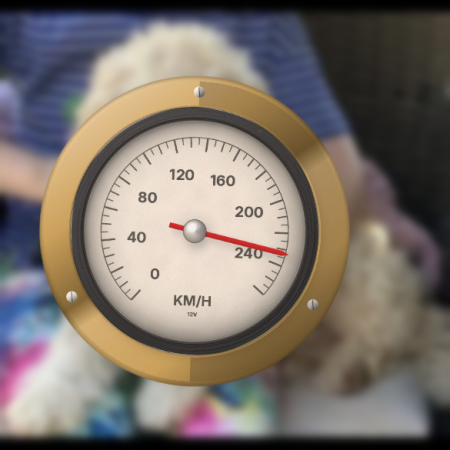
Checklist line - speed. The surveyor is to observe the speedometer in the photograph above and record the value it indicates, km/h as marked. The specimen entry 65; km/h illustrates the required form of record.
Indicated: 232.5; km/h
